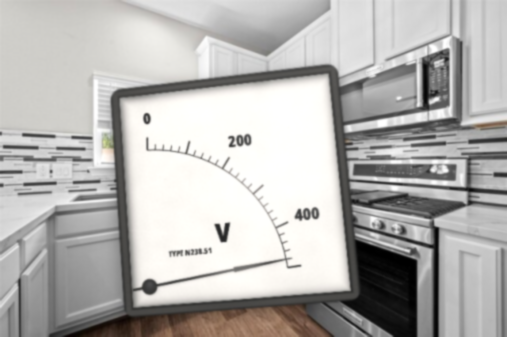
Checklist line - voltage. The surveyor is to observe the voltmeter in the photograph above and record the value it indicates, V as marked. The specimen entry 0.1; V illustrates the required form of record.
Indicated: 480; V
